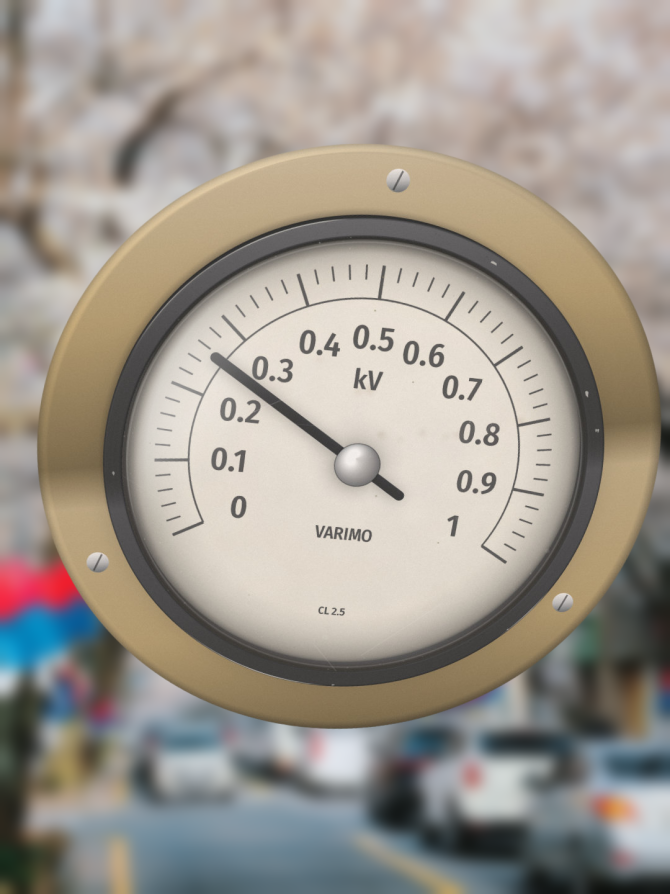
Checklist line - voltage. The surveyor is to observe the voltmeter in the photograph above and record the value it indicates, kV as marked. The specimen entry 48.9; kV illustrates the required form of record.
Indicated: 0.26; kV
